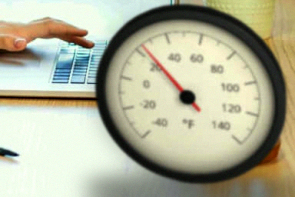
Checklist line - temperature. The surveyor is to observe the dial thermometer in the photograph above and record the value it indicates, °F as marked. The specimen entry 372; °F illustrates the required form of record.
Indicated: 25; °F
